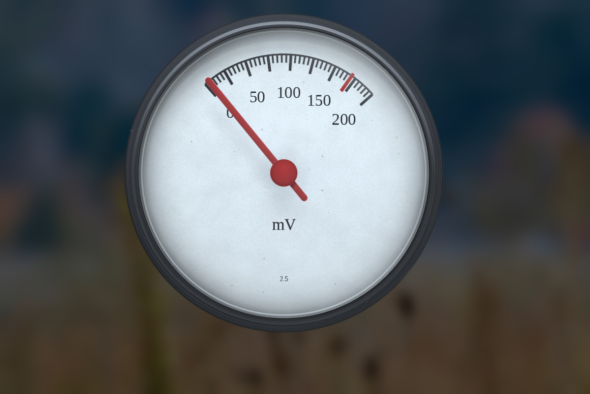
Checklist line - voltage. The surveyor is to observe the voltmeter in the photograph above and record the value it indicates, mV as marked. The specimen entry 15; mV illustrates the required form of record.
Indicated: 5; mV
